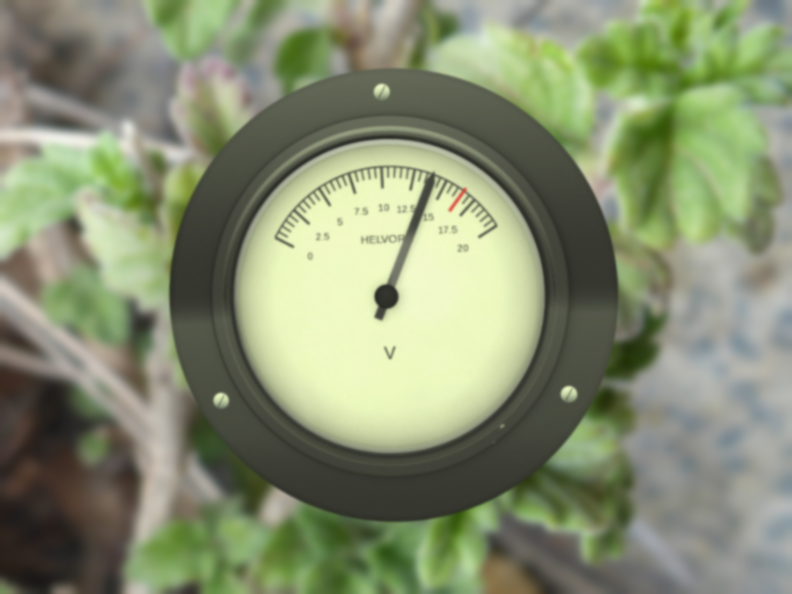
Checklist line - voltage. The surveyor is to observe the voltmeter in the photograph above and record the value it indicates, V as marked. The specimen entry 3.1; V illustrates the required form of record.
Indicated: 14; V
